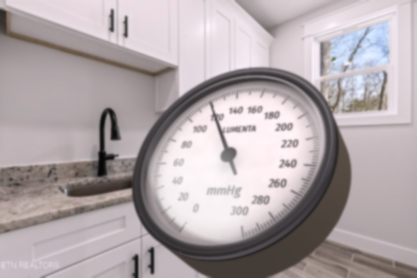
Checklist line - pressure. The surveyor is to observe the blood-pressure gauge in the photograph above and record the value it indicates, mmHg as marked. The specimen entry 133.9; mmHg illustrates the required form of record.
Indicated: 120; mmHg
